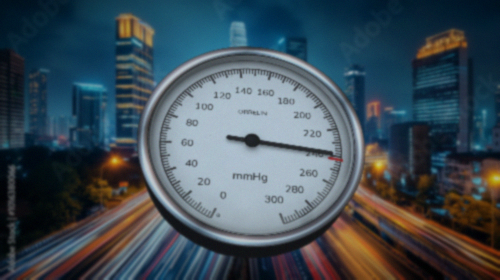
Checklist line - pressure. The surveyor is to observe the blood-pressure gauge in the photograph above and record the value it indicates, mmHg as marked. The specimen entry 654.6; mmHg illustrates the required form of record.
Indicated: 240; mmHg
